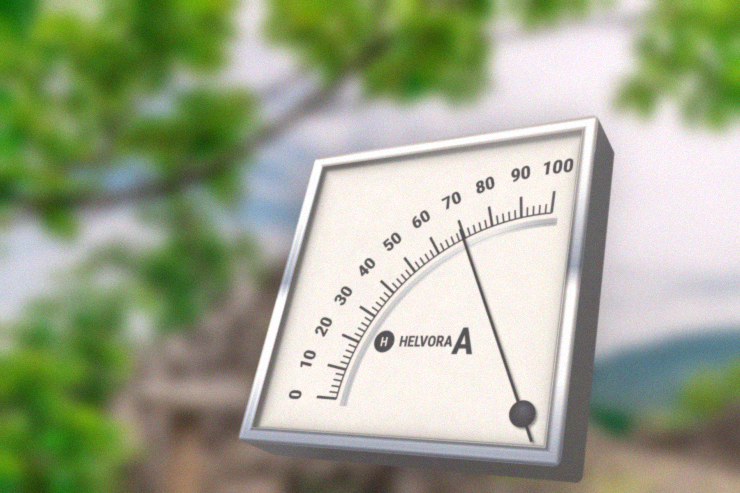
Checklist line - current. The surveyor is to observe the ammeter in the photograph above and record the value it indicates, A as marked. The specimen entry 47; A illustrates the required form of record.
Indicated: 70; A
